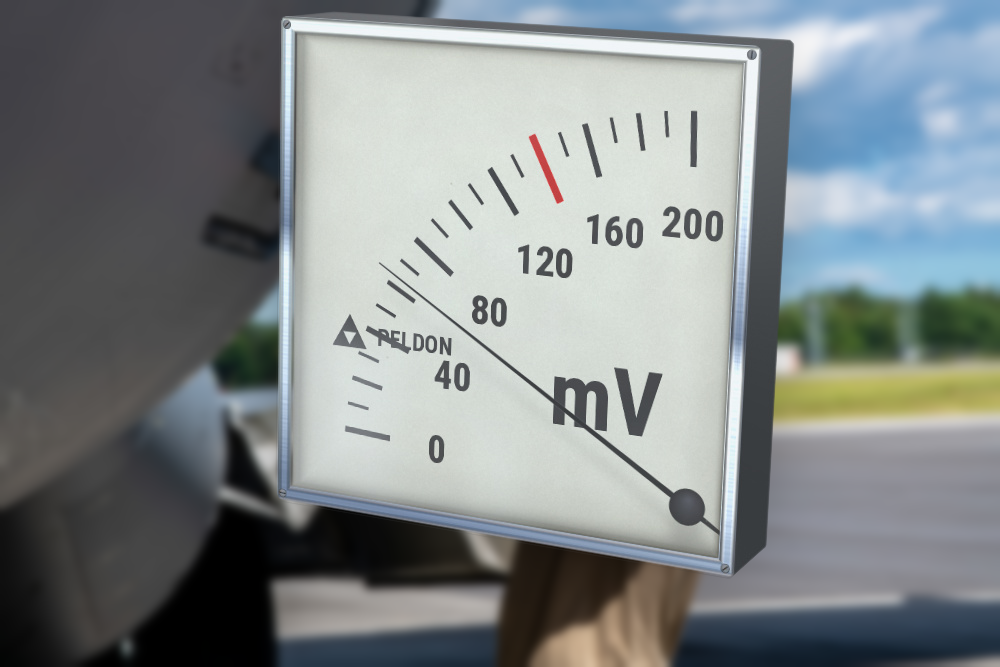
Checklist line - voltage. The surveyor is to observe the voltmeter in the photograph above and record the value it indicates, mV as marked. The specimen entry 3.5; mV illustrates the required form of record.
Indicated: 65; mV
